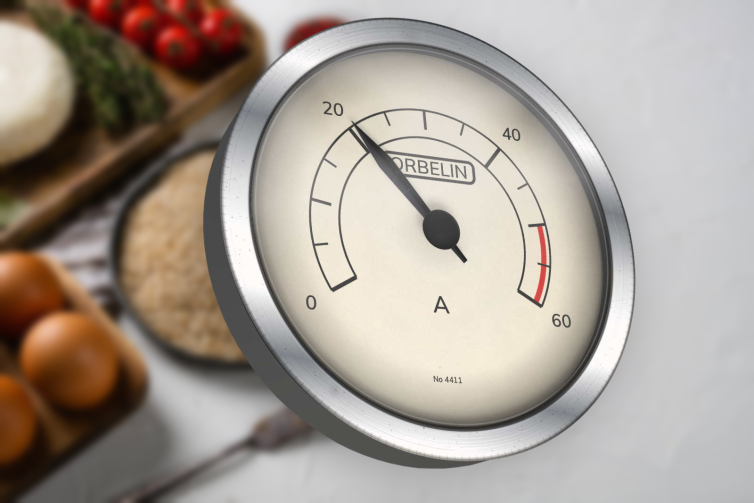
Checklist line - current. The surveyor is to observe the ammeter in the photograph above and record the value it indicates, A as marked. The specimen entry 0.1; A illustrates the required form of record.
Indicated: 20; A
